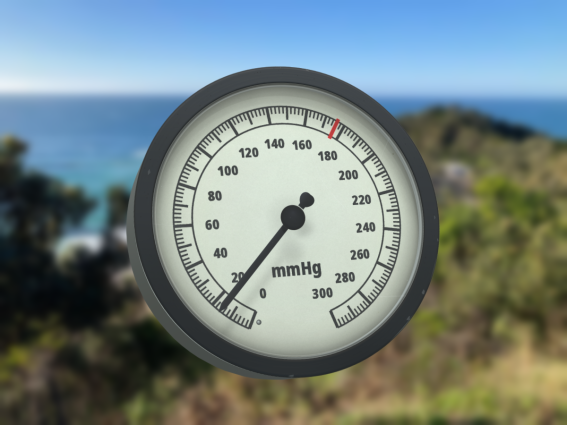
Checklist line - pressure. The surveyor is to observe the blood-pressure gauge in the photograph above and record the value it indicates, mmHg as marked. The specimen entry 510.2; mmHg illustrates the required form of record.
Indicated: 16; mmHg
